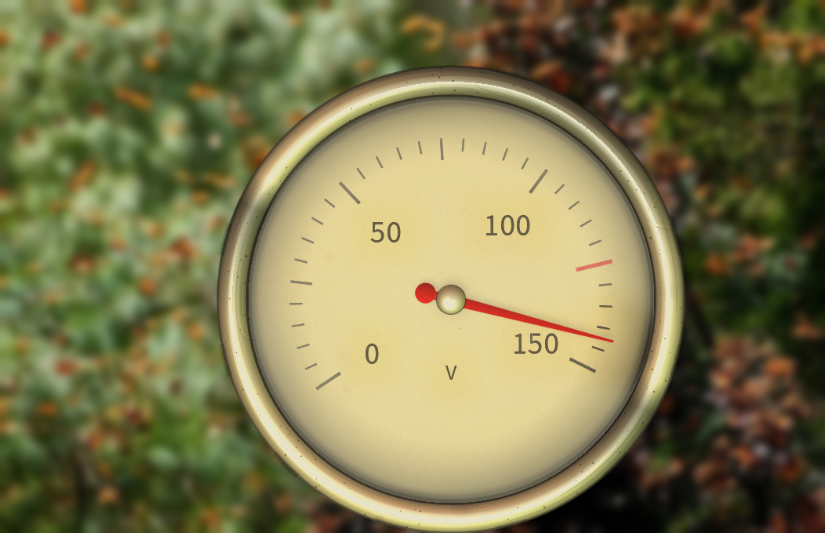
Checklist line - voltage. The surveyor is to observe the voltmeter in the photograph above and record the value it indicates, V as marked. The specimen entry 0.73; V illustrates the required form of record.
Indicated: 142.5; V
